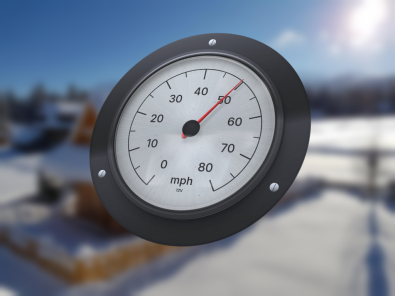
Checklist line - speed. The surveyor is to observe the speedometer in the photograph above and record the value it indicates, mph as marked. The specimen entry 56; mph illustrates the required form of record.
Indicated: 50; mph
